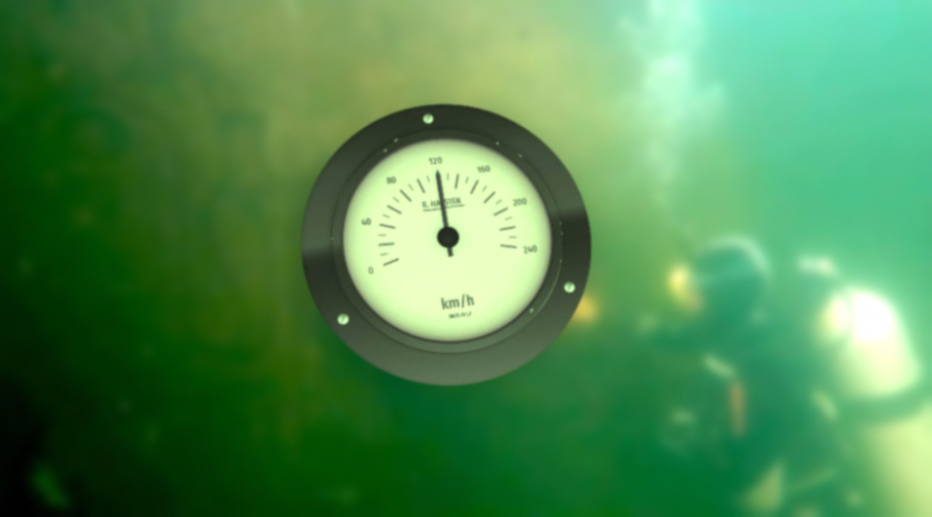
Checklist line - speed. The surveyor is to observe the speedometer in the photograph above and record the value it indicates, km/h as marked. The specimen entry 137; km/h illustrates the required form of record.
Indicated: 120; km/h
